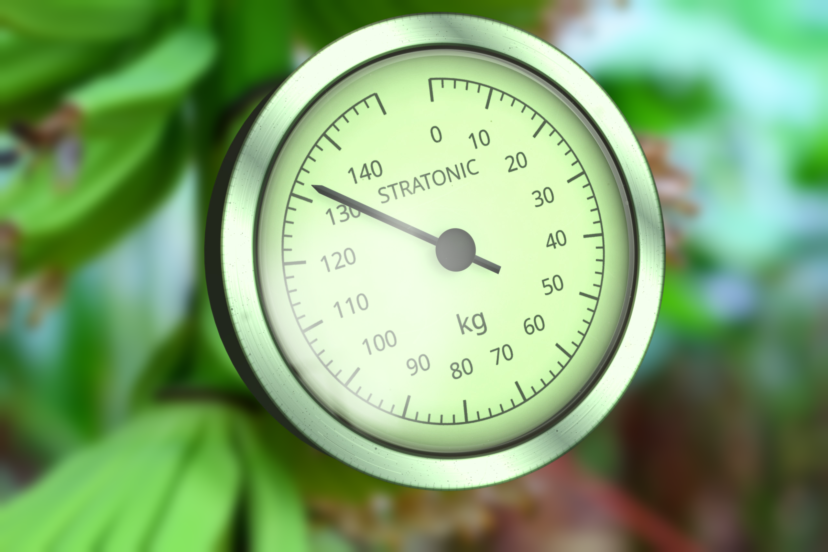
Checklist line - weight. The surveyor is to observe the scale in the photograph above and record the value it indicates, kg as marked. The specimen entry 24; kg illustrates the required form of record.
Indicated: 132; kg
